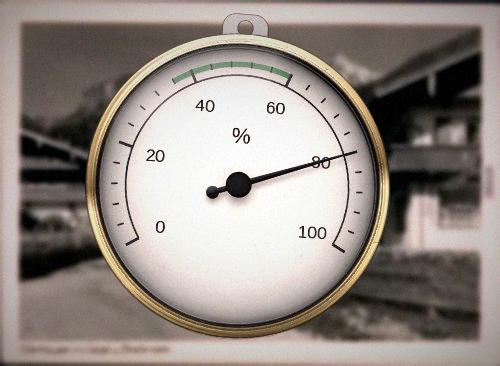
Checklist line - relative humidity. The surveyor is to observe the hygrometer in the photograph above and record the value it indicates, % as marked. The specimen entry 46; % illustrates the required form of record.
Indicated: 80; %
